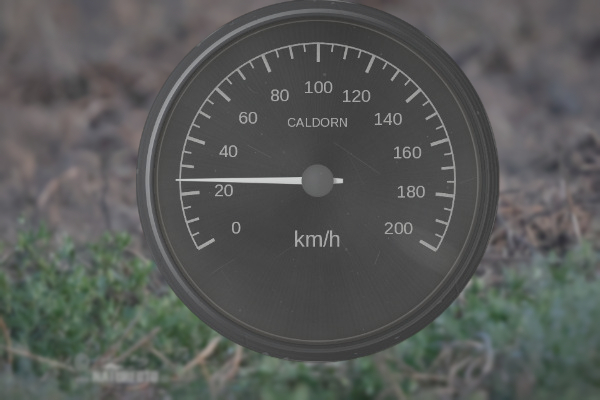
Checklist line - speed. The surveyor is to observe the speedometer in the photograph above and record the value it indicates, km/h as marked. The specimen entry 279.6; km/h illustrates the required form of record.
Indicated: 25; km/h
